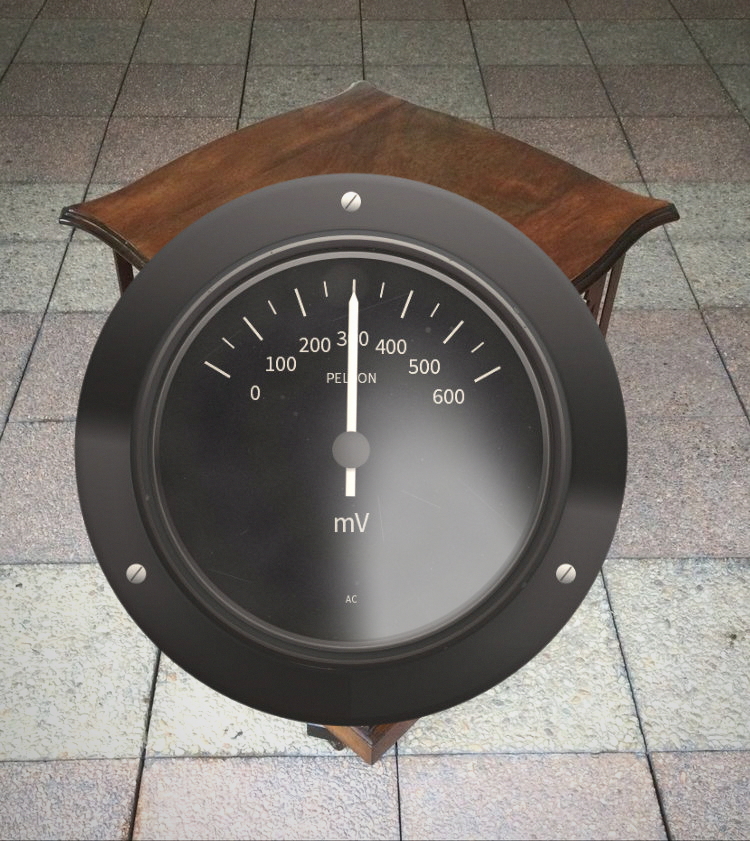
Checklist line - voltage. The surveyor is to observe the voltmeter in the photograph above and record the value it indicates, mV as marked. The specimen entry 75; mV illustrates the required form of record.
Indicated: 300; mV
